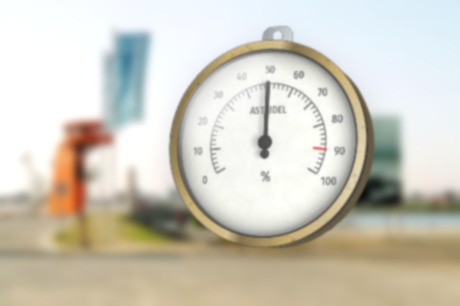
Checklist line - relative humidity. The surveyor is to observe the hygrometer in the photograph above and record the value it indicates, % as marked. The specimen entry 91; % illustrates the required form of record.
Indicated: 50; %
